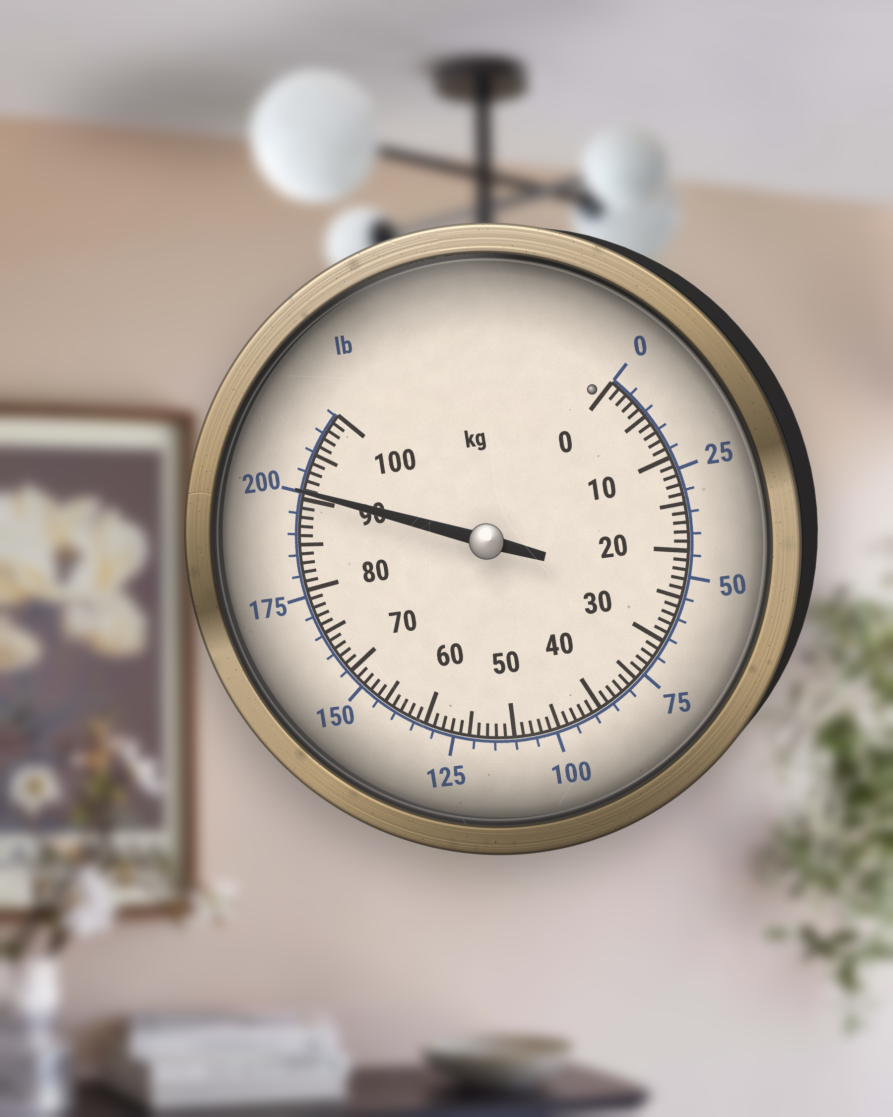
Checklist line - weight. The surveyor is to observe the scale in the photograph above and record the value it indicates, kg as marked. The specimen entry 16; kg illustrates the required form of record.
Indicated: 91; kg
